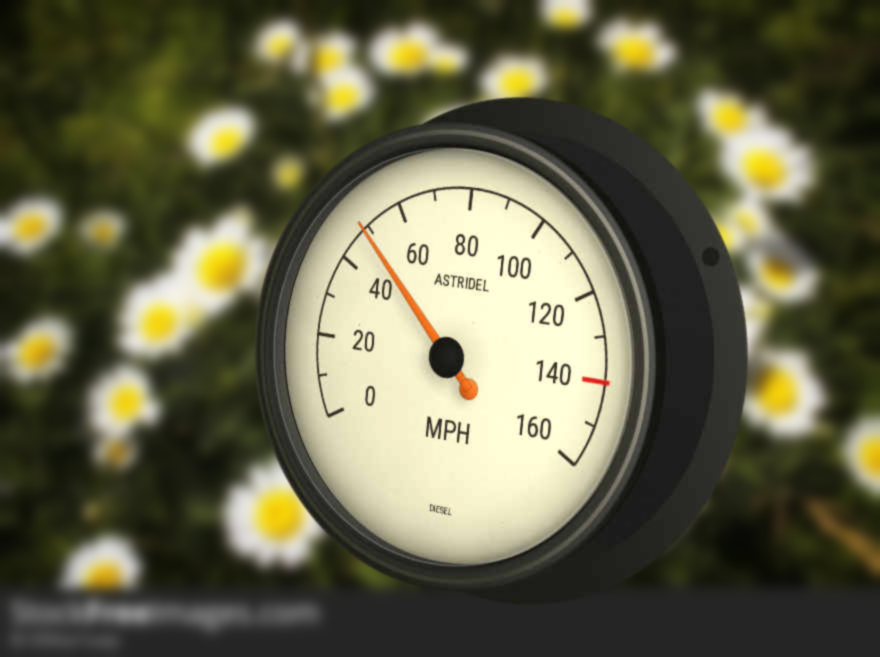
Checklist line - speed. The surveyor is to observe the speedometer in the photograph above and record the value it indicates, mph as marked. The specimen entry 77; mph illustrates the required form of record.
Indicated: 50; mph
